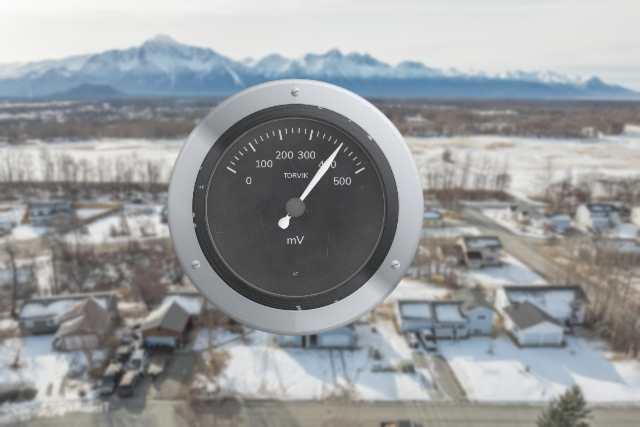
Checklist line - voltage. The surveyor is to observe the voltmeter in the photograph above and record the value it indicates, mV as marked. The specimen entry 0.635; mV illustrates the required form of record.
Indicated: 400; mV
